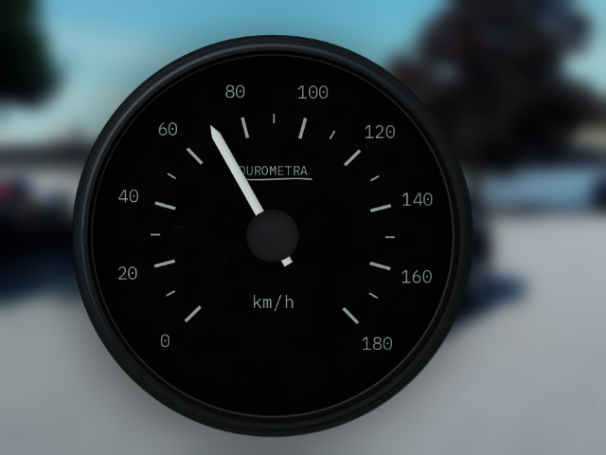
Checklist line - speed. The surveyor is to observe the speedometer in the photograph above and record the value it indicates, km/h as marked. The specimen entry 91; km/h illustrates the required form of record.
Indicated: 70; km/h
